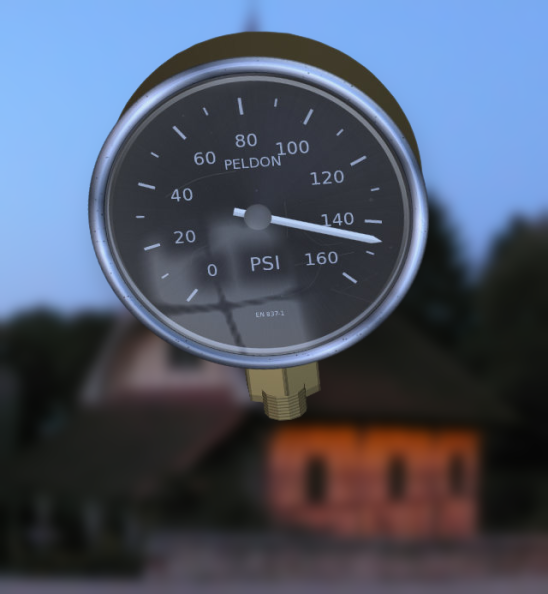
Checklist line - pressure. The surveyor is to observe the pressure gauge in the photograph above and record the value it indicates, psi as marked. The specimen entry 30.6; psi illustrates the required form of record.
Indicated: 145; psi
